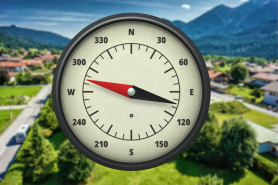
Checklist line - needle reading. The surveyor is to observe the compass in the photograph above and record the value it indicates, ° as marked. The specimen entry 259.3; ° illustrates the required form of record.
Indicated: 285; °
